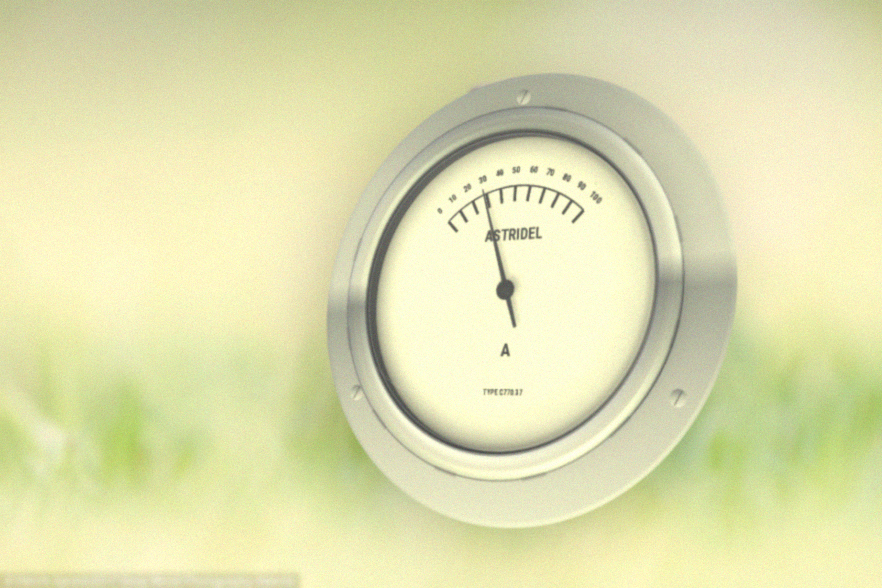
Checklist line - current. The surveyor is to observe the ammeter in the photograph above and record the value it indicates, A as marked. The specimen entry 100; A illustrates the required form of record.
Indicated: 30; A
